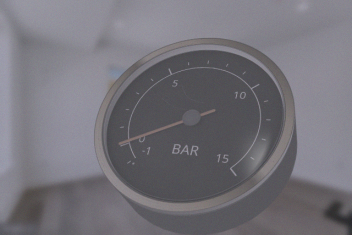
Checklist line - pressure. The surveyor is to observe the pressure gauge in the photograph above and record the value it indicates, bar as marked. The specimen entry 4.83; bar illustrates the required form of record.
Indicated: 0; bar
